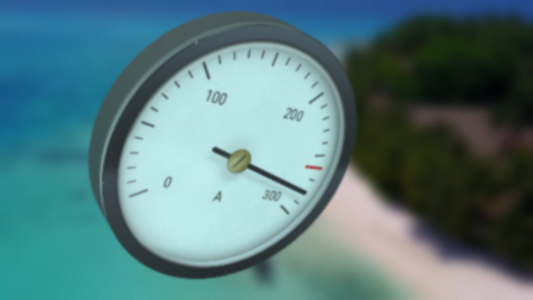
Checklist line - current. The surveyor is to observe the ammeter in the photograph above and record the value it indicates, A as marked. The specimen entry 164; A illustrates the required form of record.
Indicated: 280; A
